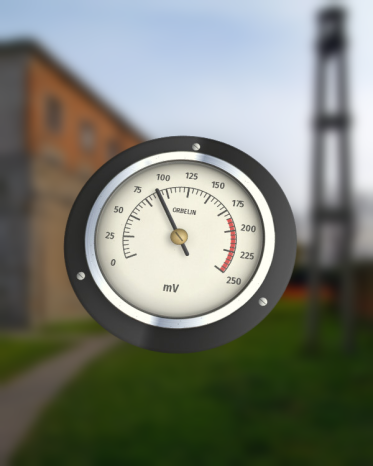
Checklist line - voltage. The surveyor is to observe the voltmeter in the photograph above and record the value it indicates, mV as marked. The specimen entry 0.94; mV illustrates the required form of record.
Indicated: 90; mV
